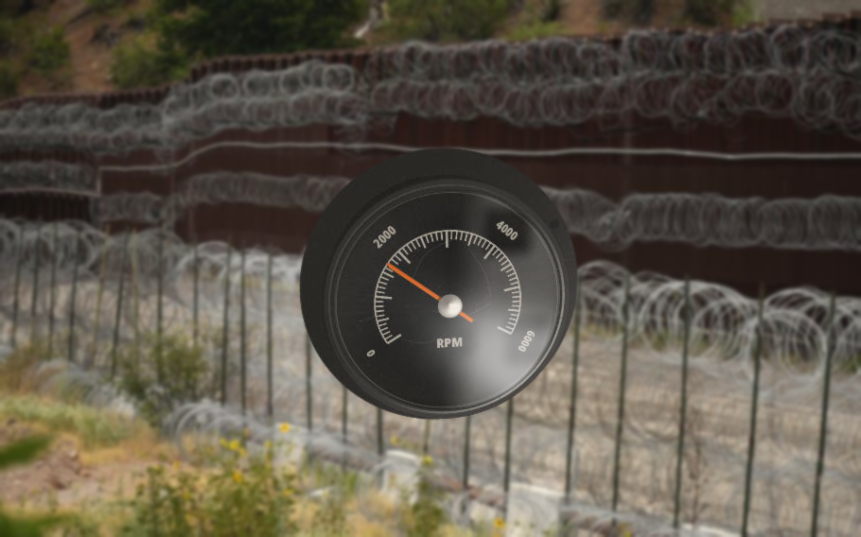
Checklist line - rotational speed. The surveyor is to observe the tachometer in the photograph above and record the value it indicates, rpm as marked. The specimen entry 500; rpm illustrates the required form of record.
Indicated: 1700; rpm
